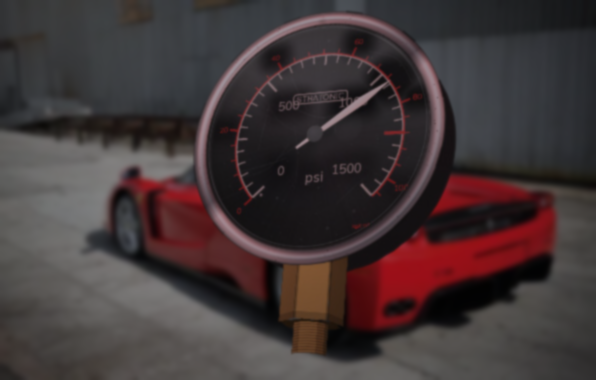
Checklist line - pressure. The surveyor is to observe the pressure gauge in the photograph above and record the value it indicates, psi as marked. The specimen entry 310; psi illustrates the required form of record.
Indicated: 1050; psi
